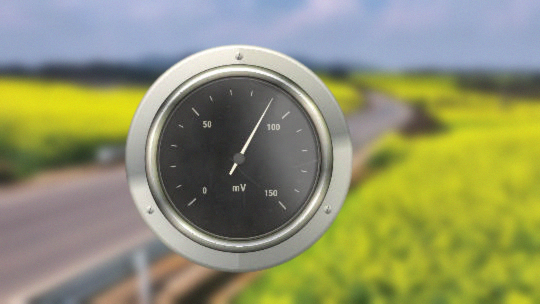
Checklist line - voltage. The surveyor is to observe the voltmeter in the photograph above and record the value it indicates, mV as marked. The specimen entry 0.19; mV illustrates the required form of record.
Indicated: 90; mV
